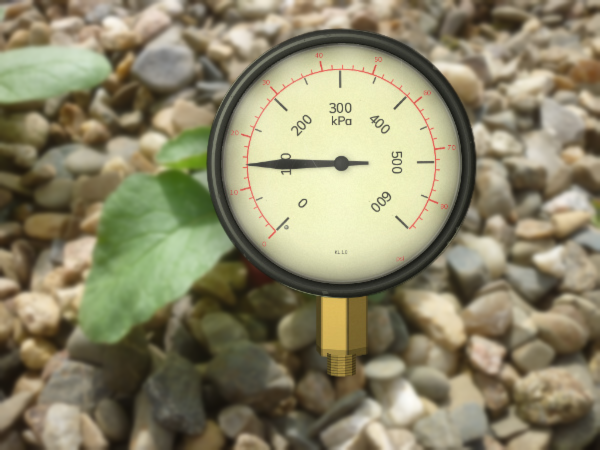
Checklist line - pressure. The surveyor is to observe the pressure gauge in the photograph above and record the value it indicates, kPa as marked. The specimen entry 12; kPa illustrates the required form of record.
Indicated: 100; kPa
